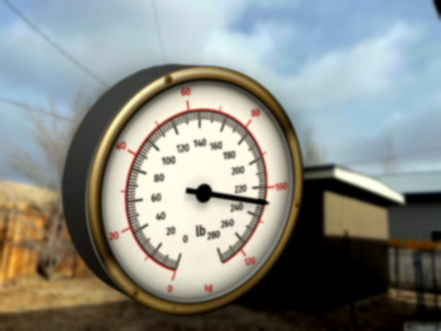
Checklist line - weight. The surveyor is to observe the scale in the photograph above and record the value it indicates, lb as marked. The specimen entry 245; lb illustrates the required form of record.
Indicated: 230; lb
